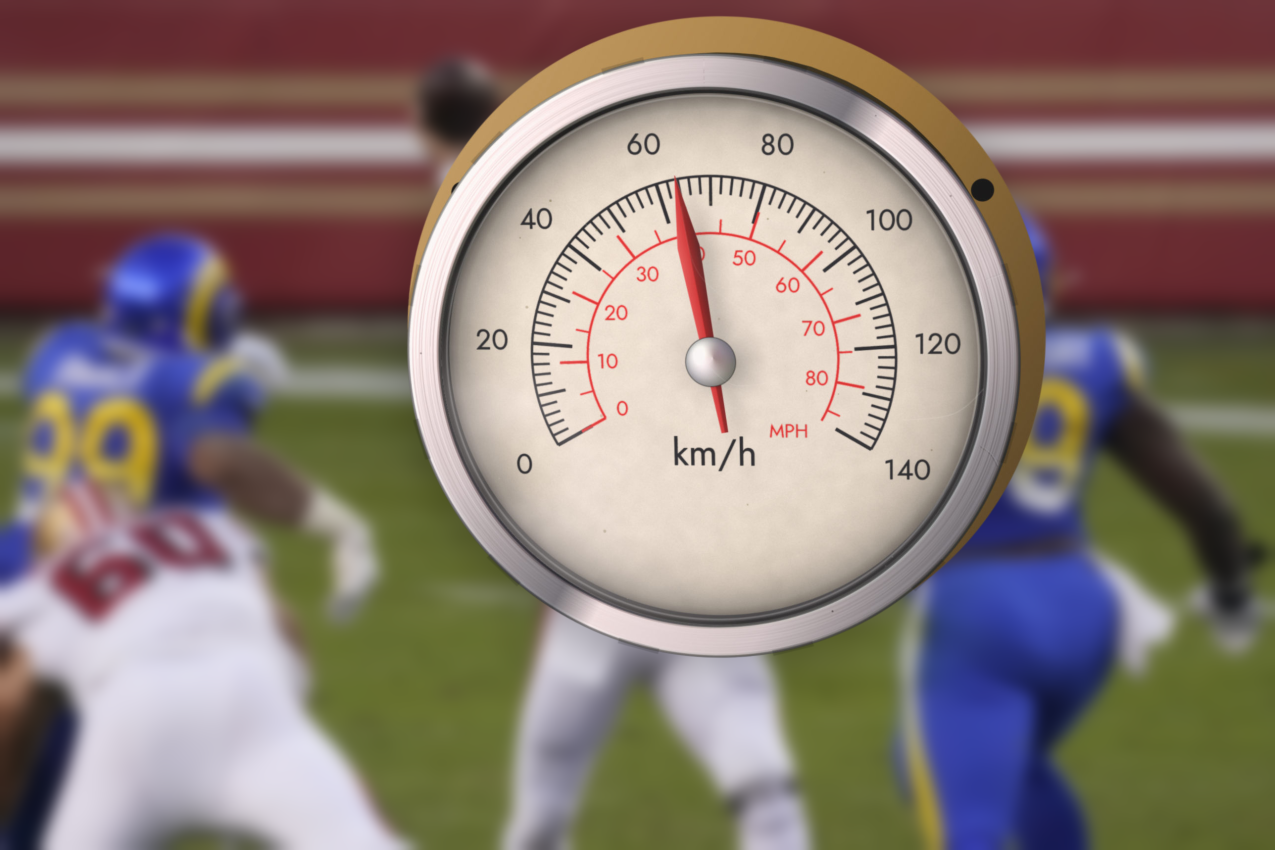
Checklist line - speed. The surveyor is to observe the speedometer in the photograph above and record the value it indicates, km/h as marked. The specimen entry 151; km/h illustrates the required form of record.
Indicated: 64; km/h
